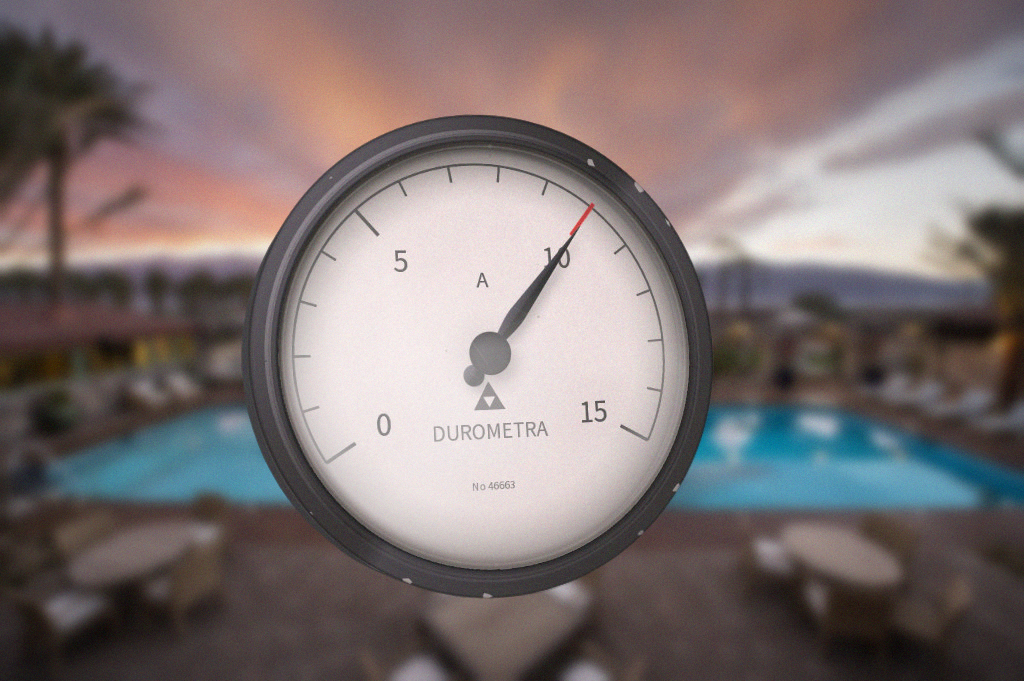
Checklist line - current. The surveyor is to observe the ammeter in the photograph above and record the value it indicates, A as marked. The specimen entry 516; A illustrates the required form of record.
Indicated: 10; A
